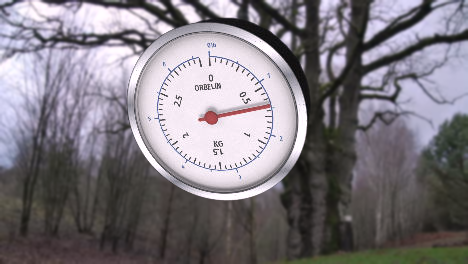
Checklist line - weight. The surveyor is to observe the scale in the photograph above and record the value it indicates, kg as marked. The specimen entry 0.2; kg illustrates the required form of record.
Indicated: 0.65; kg
